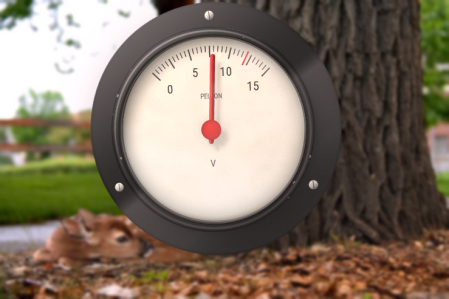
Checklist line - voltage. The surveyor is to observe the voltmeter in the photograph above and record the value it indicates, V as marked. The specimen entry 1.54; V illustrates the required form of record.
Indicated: 8; V
